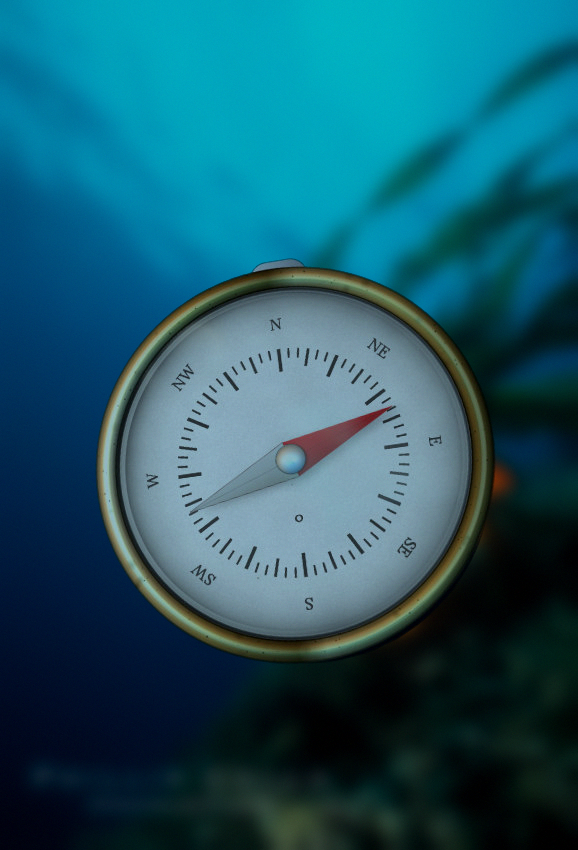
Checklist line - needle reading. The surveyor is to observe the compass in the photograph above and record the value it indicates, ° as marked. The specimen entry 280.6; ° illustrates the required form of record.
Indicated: 70; °
